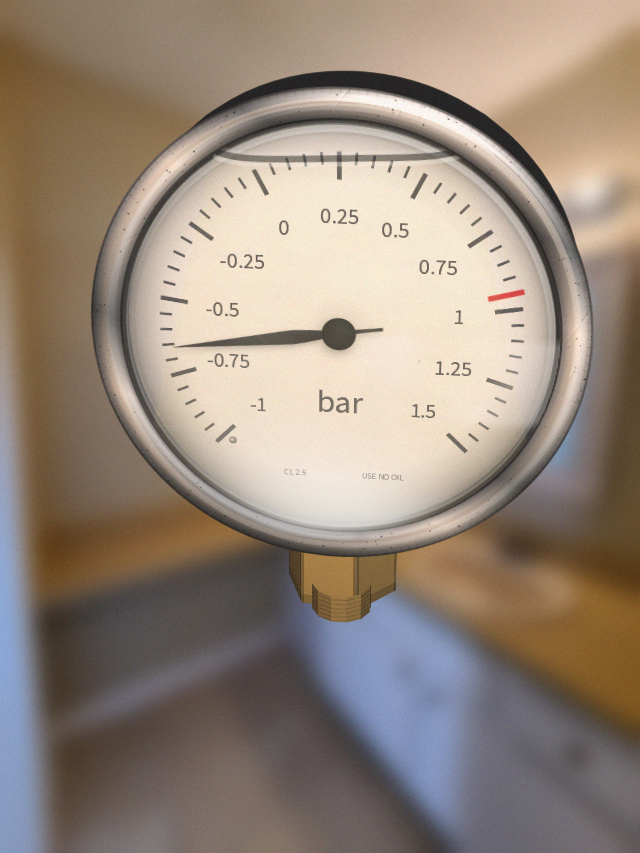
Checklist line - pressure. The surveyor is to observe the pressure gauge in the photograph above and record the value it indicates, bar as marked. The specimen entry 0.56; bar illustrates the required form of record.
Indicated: -0.65; bar
